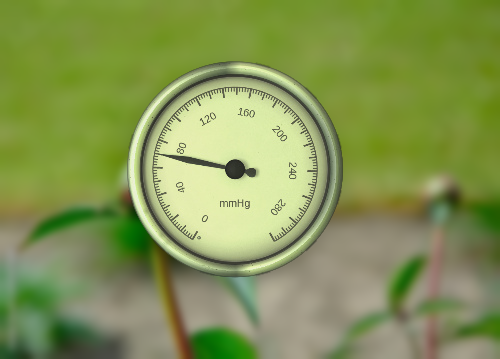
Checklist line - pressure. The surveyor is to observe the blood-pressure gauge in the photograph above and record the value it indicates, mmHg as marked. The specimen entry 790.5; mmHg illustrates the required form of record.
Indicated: 70; mmHg
